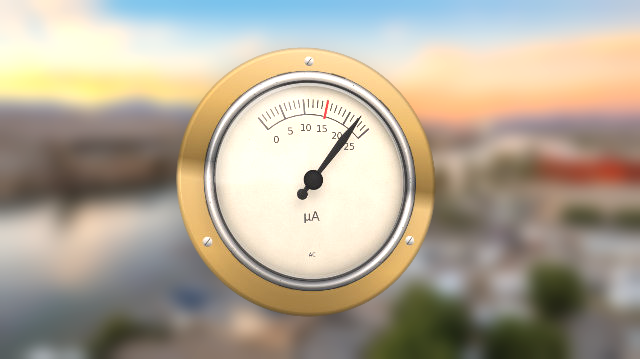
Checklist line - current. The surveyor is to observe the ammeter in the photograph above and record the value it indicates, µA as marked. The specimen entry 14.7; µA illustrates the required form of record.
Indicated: 22; µA
